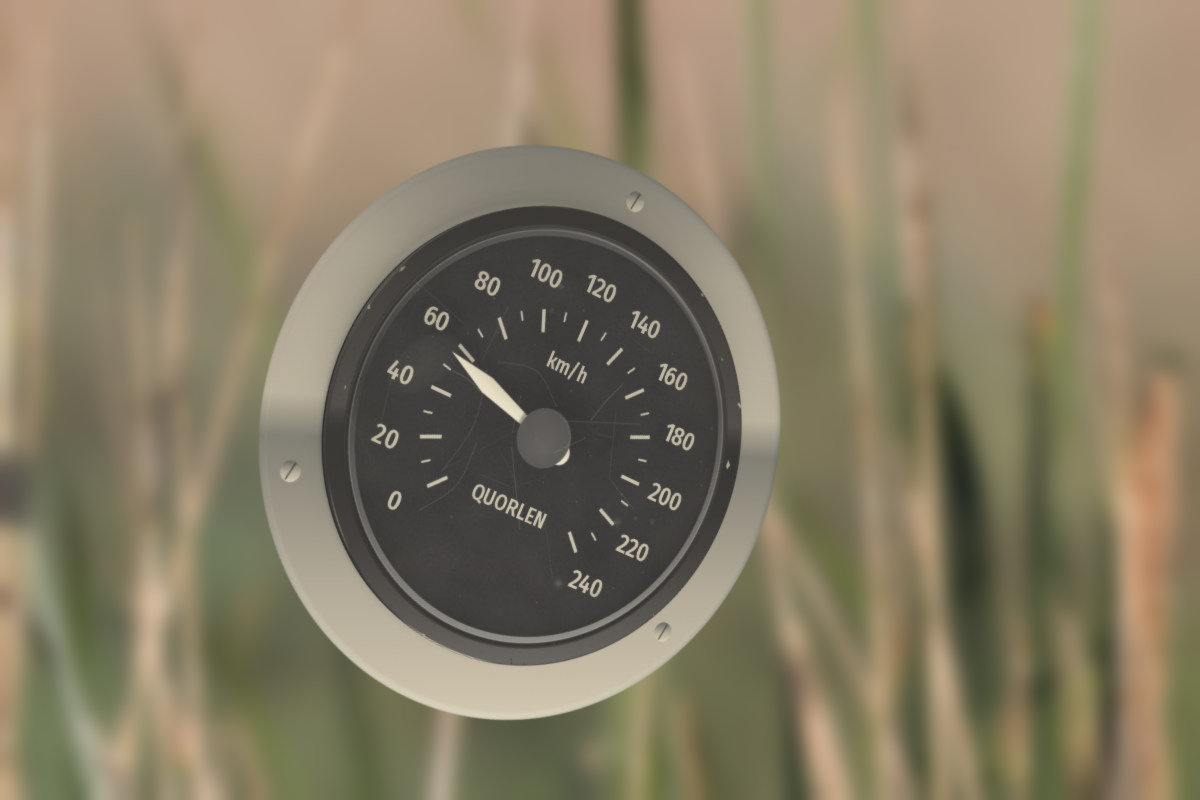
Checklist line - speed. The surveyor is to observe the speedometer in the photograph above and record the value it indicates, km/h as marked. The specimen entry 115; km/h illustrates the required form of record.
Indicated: 55; km/h
